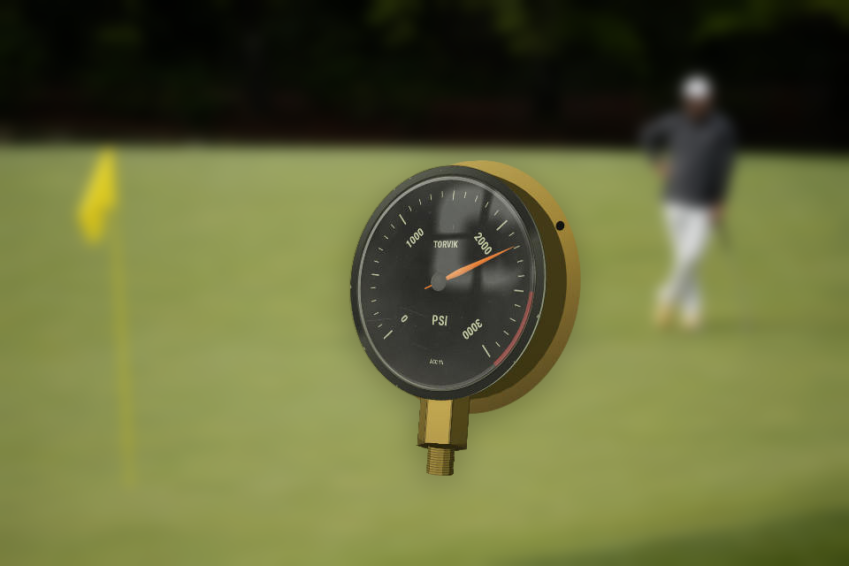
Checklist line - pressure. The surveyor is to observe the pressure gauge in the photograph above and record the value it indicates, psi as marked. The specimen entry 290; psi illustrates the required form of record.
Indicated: 2200; psi
